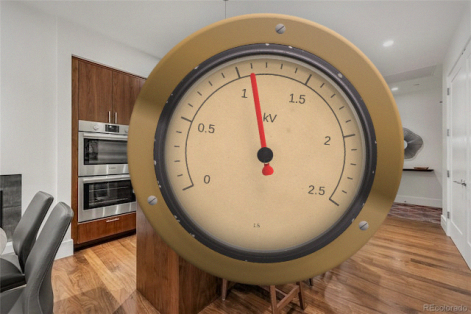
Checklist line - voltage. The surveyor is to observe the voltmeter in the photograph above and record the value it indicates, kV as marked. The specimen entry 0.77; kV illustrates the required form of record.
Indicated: 1.1; kV
